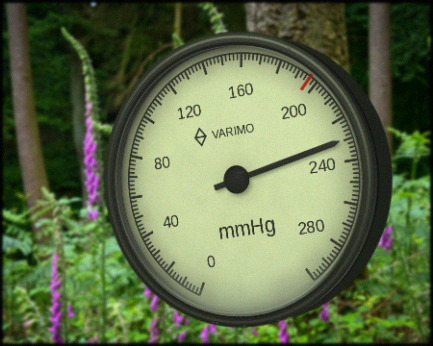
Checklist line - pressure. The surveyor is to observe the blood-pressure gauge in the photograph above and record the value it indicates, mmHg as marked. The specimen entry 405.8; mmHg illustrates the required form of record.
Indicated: 230; mmHg
